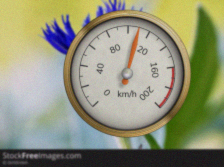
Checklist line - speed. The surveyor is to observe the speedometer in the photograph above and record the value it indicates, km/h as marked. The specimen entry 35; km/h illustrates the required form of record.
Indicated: 110; km/h
